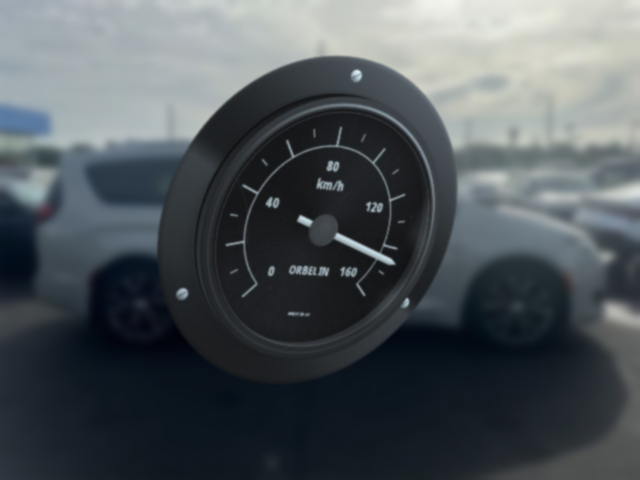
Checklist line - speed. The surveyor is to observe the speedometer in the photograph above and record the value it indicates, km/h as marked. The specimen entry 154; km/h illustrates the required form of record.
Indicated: 145; km/h
